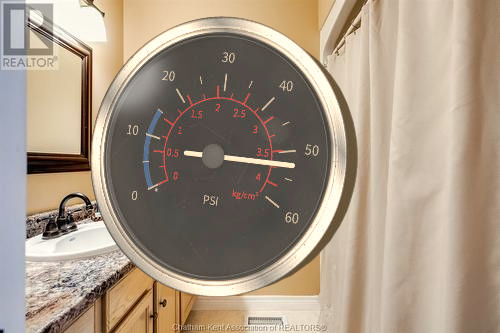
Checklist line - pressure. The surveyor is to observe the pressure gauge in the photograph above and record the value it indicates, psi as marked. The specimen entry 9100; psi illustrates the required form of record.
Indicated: 52.5; psi
